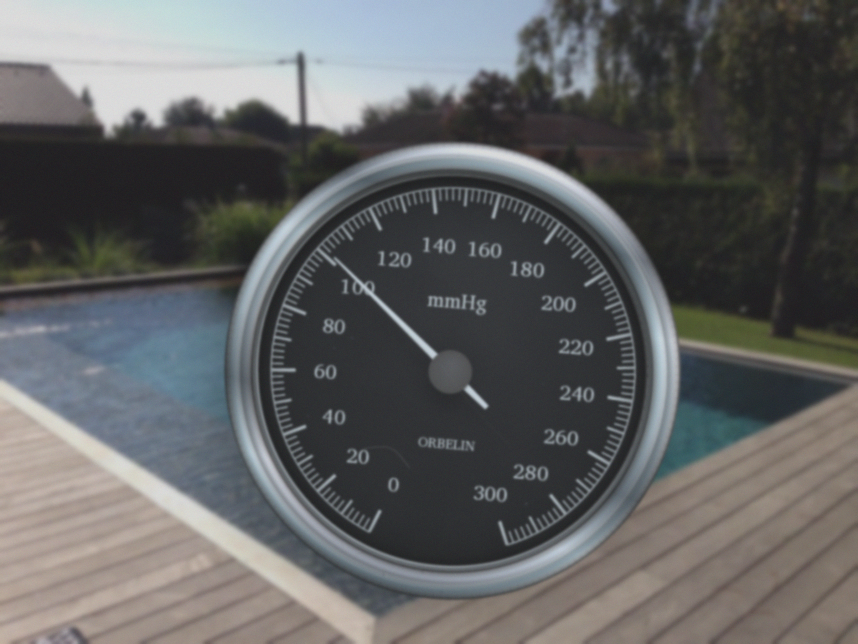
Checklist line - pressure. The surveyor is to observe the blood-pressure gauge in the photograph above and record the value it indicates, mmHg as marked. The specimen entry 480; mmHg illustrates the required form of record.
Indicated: 102; mmHg
